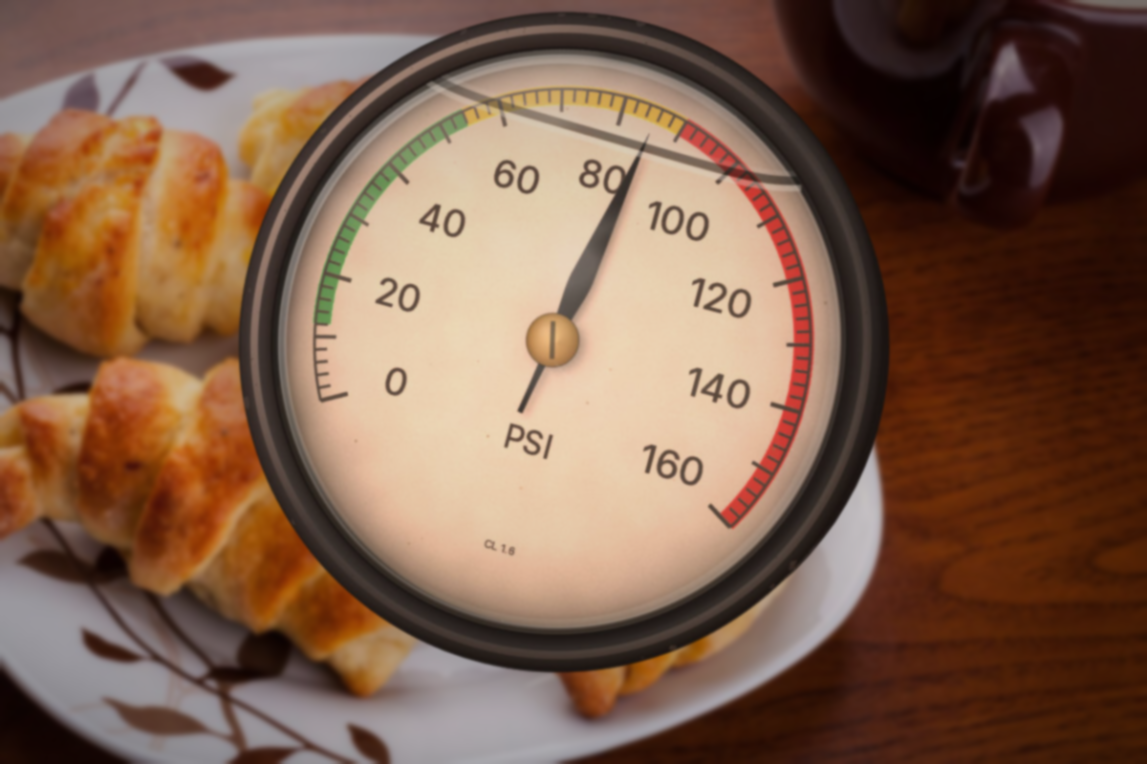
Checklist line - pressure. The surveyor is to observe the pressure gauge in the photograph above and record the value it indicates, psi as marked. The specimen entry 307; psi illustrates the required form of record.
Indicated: 86; psi
